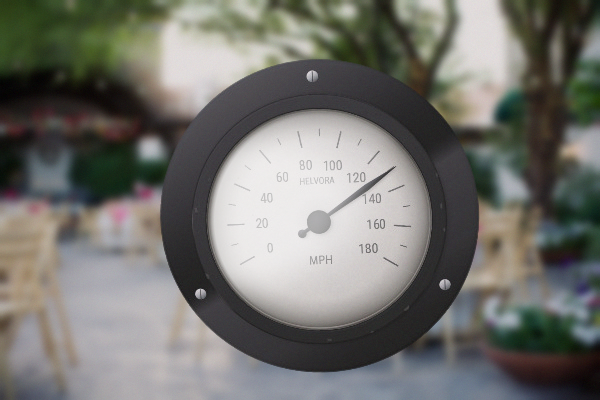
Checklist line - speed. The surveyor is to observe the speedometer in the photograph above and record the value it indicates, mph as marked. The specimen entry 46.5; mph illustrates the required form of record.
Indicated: 130; mph
